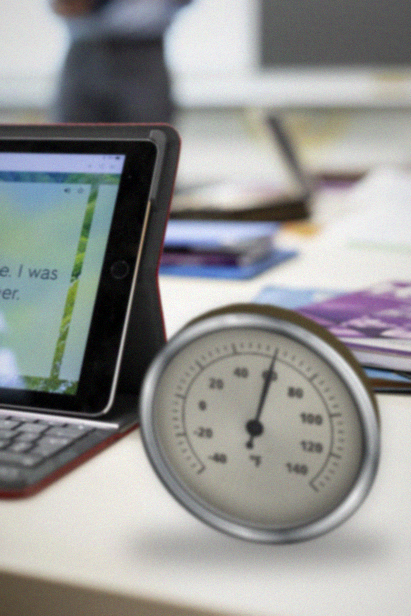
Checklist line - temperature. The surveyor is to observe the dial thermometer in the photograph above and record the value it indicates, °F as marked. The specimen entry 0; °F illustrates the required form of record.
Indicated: 60; °F
